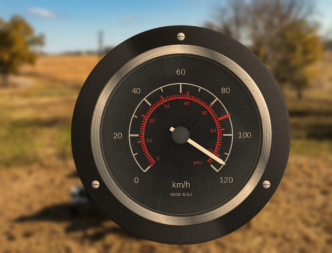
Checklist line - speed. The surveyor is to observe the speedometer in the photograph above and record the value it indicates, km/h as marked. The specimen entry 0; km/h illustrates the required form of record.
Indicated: 115; km/h
